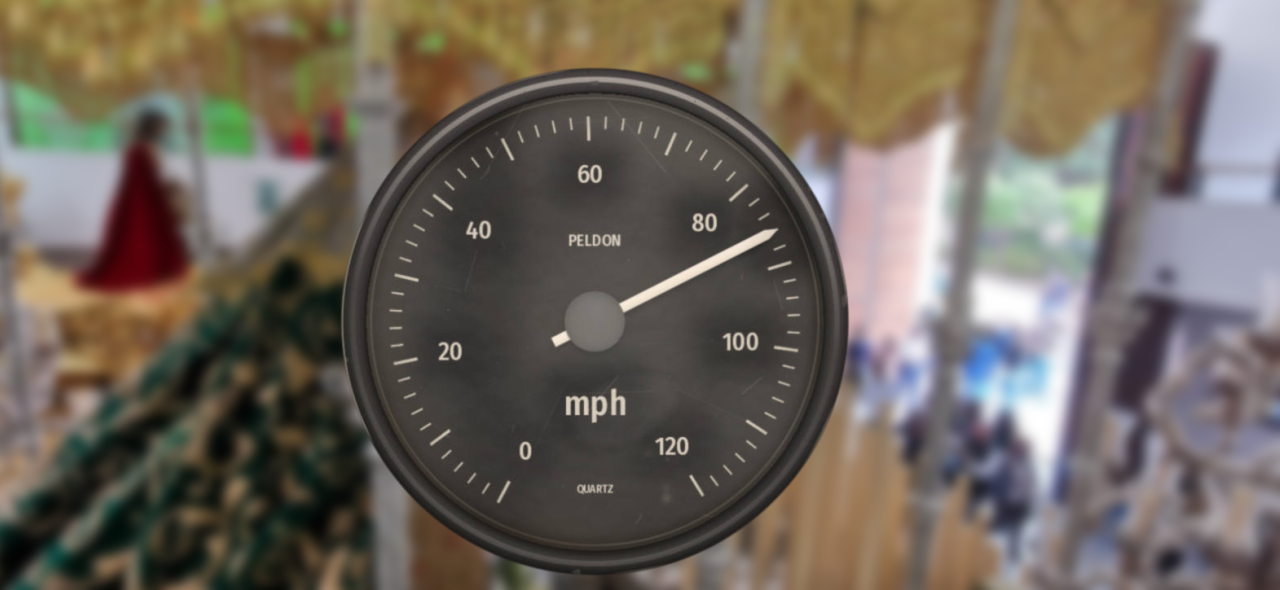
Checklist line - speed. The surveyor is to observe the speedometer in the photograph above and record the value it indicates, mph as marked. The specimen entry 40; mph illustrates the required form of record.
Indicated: 86; mph
